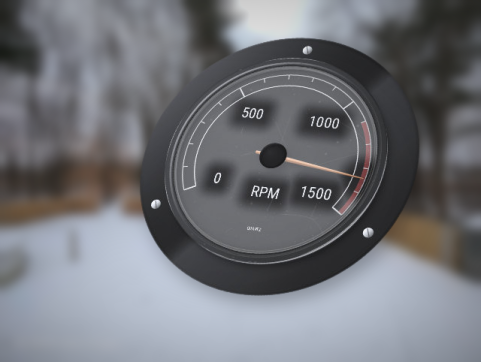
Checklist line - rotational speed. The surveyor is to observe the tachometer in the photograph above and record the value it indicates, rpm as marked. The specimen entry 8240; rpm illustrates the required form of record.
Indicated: 1350; rpm
